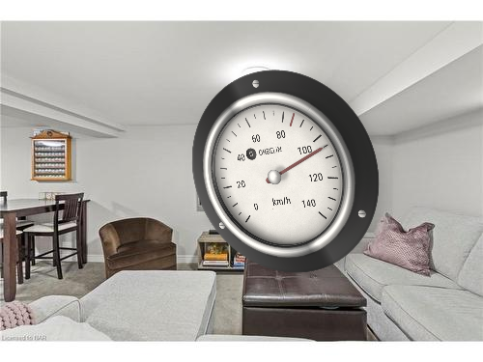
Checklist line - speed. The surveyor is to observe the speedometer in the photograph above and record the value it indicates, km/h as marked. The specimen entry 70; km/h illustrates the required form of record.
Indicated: 105; km/h
